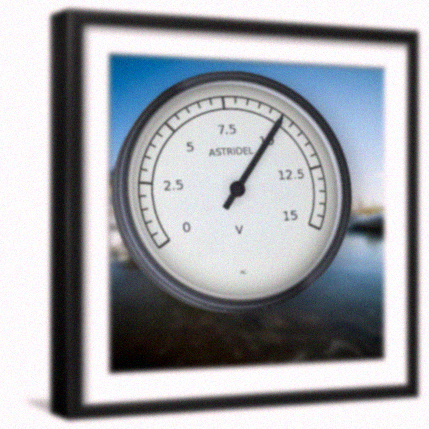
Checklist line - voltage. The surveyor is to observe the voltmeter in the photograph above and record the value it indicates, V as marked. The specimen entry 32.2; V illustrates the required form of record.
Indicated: 10; V
